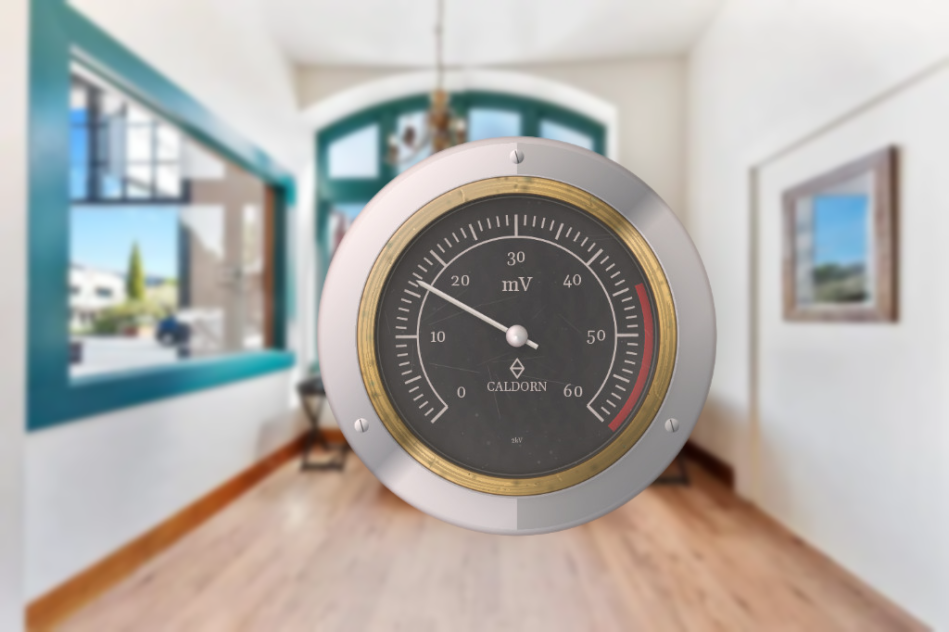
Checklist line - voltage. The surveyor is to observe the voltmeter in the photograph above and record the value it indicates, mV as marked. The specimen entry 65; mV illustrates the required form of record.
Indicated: 16.5; mV
